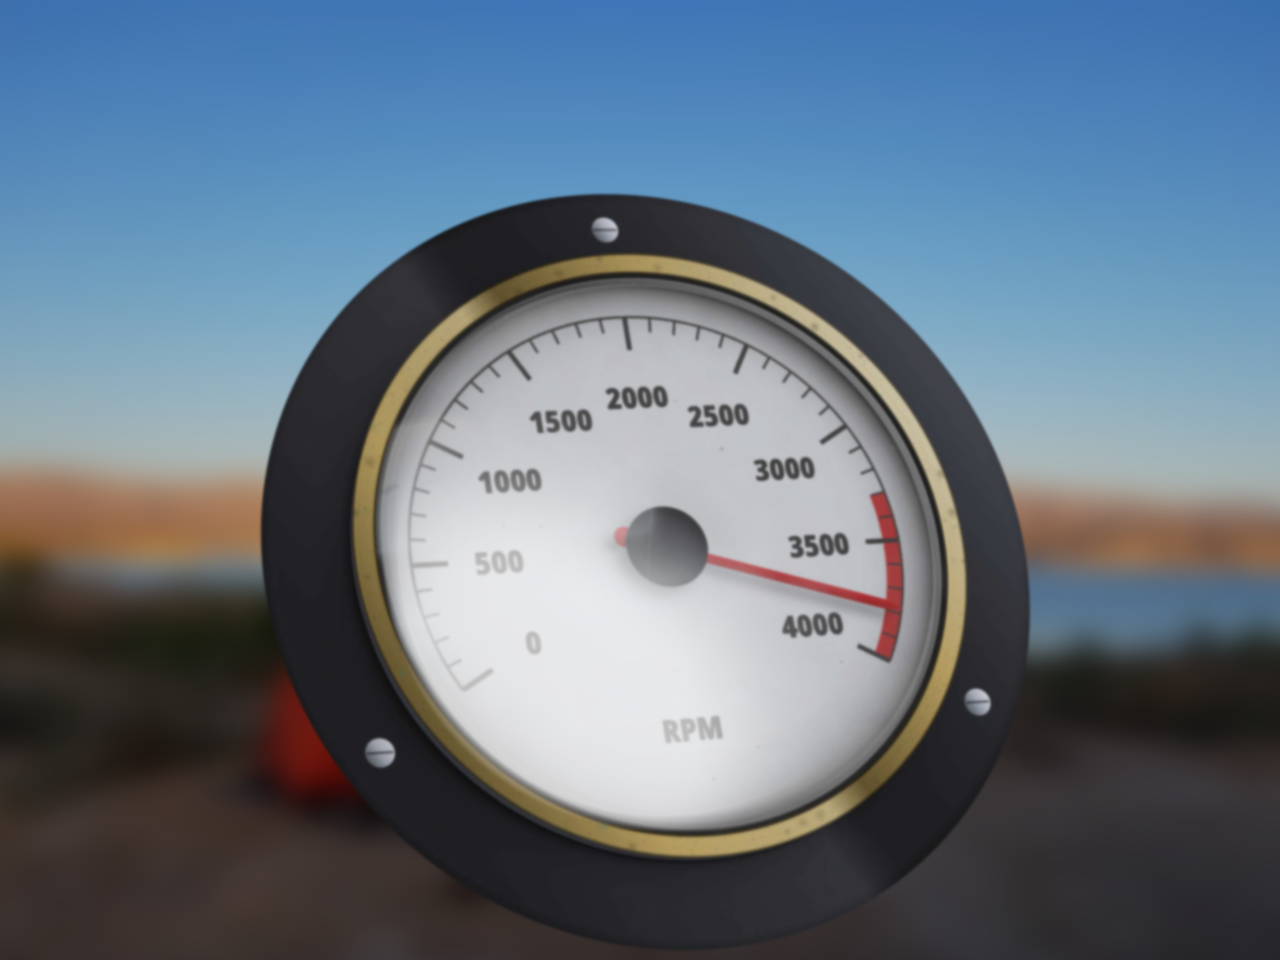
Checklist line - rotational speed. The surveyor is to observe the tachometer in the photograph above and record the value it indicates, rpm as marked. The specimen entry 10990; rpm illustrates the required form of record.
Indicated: 3800; rpm
